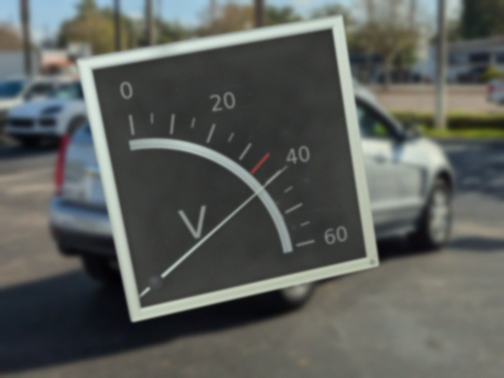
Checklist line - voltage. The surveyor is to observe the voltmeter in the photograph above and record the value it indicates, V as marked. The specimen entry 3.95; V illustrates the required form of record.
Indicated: 40; V
